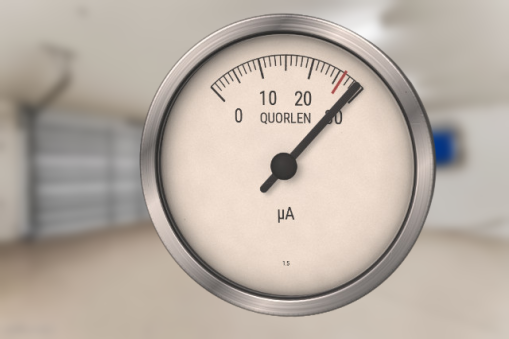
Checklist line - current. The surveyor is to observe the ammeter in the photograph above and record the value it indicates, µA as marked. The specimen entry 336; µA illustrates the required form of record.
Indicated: 29; µA
